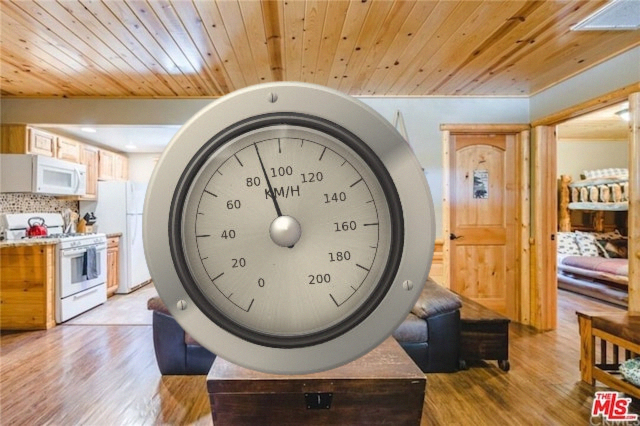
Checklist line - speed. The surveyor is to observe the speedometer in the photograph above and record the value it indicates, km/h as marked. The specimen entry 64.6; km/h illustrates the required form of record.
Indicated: 90; km/h
